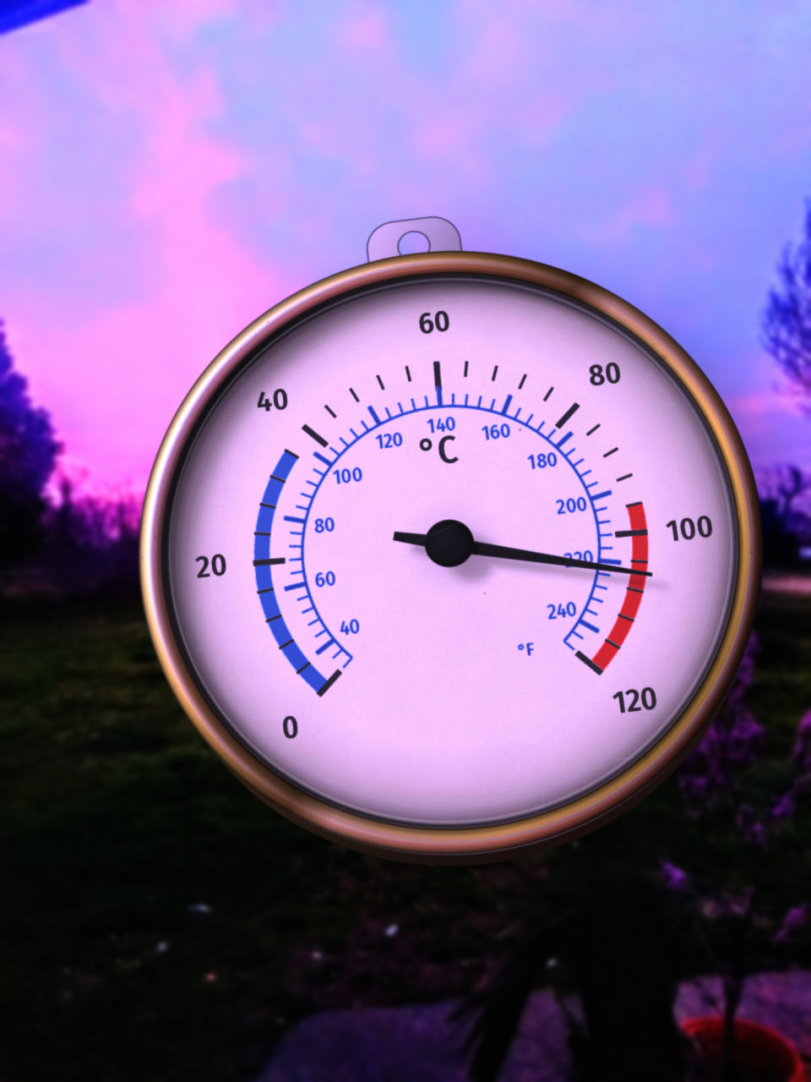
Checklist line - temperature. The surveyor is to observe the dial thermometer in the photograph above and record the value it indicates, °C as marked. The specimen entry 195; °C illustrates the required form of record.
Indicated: 106; °C
